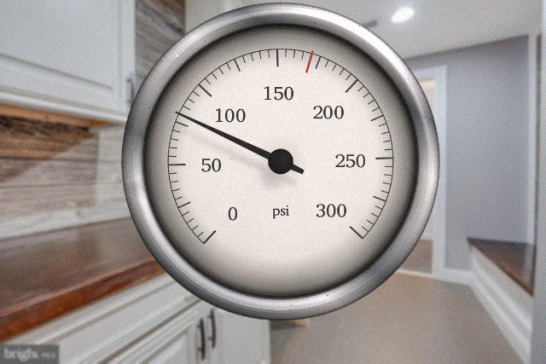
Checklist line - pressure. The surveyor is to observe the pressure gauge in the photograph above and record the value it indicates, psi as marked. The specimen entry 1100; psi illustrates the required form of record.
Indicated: 80; psi
